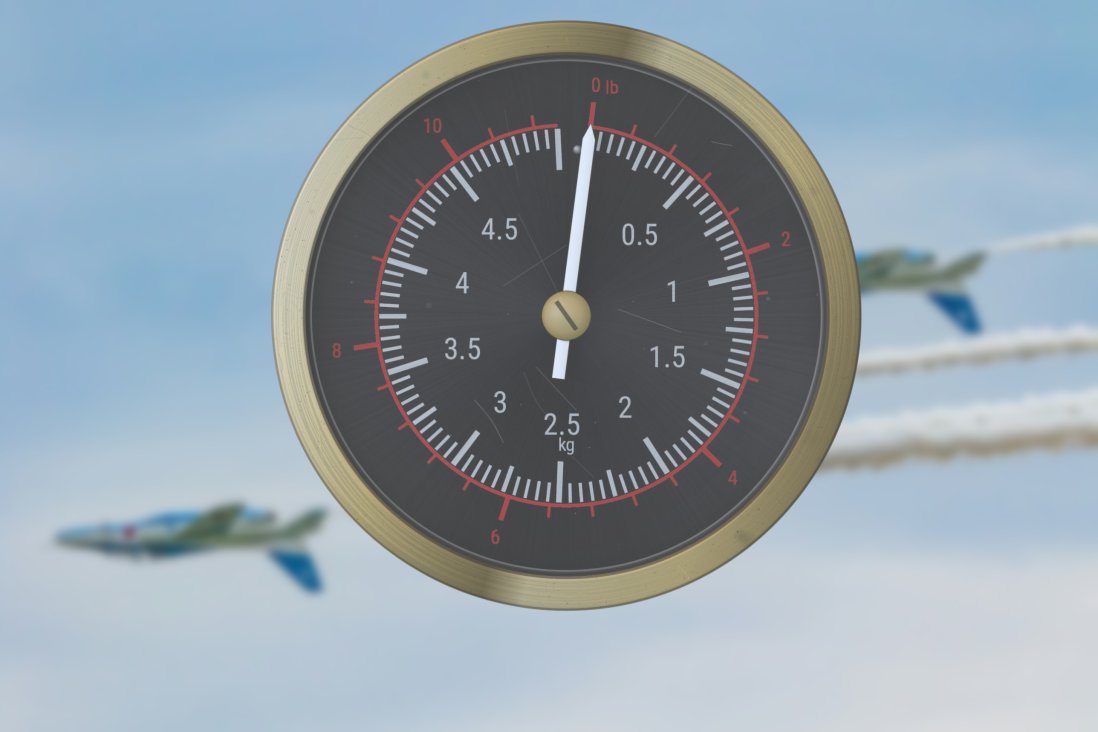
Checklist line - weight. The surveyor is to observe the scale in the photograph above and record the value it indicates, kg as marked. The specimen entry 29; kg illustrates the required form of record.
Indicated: 0; kg
